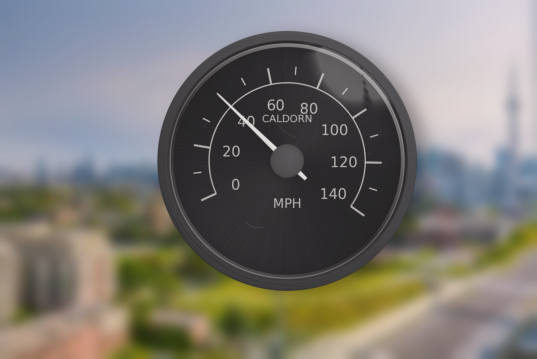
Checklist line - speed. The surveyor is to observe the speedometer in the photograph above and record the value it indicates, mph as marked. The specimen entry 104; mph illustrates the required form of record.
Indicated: 40; mph
